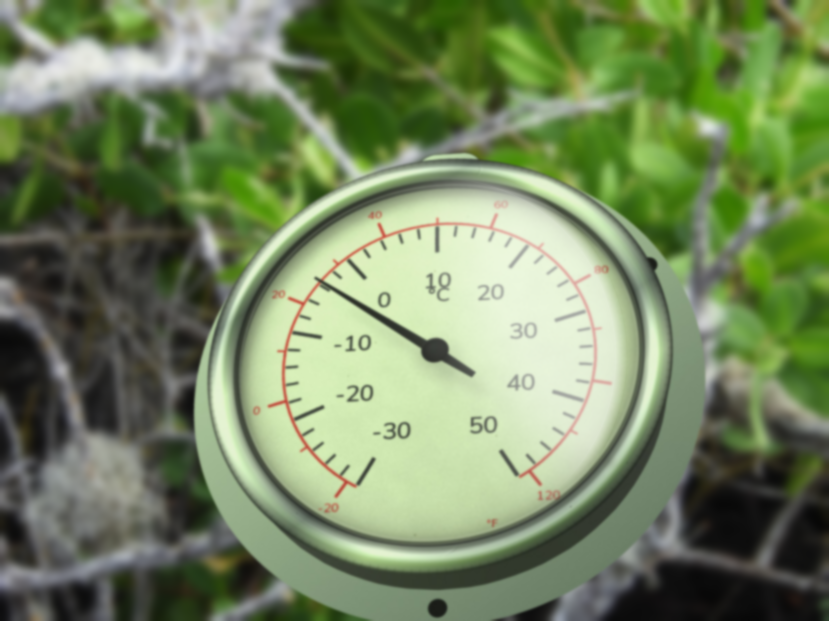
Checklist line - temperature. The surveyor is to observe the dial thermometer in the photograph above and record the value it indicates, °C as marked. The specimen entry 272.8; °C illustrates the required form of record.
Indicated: -4; °C
